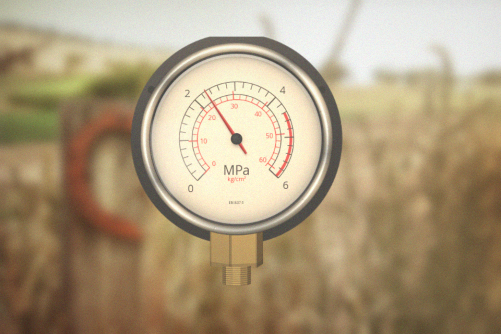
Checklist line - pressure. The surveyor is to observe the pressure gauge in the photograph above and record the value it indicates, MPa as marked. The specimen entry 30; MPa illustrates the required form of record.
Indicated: 2.3; MPa
